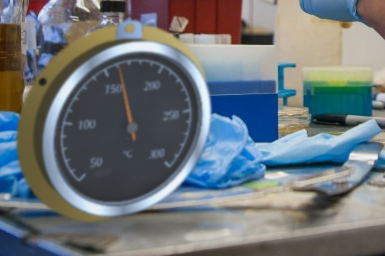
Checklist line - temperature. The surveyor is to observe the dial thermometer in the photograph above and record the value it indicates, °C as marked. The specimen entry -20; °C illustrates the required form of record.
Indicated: 160; °C
